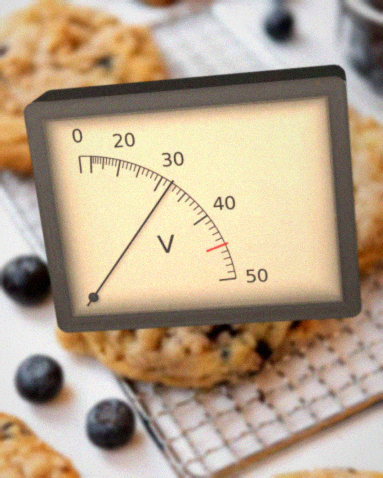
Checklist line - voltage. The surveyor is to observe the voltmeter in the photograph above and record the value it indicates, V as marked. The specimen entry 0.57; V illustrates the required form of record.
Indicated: 32; V
